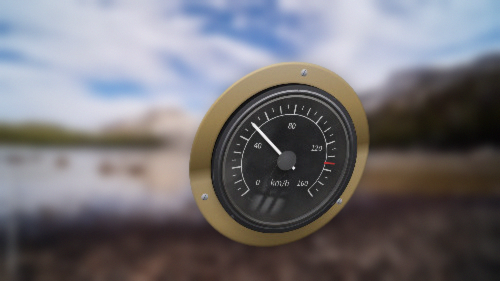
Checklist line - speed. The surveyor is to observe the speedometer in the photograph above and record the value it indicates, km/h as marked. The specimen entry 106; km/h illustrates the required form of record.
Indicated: 50; km/h
